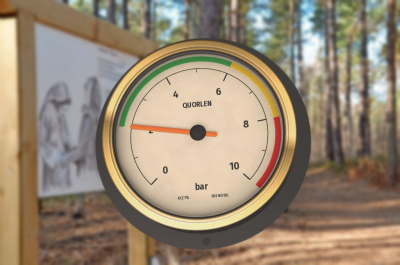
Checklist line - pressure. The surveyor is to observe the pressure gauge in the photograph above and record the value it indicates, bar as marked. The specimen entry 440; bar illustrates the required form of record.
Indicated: 2; bar
